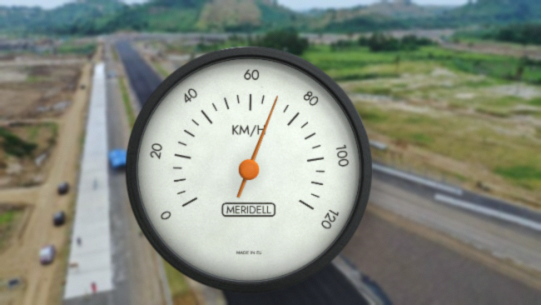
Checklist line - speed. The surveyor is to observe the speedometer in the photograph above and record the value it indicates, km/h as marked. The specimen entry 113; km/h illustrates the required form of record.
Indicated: 70; km/h
